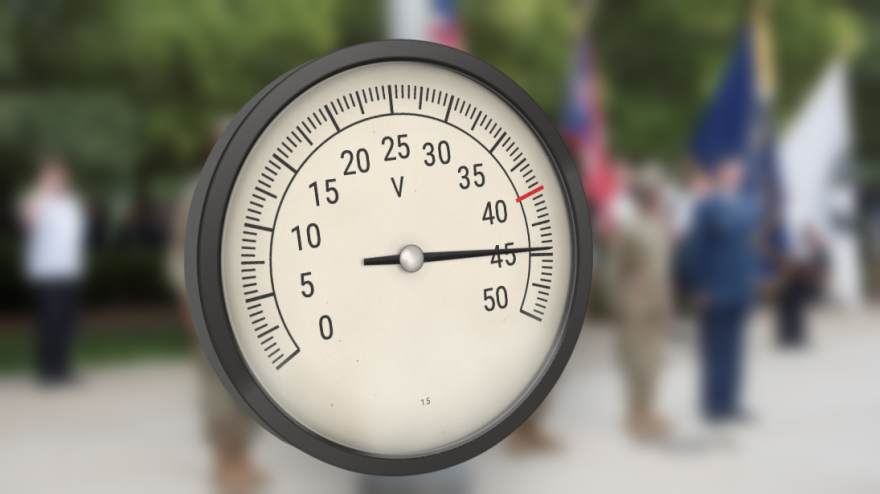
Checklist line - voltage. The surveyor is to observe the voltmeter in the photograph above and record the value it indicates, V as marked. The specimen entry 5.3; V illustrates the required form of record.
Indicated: 44.5; V
